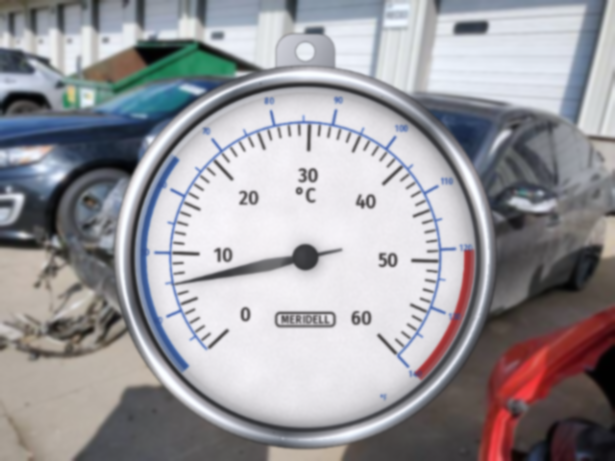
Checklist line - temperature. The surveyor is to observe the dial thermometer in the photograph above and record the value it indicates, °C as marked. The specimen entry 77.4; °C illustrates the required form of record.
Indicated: 7; °C
